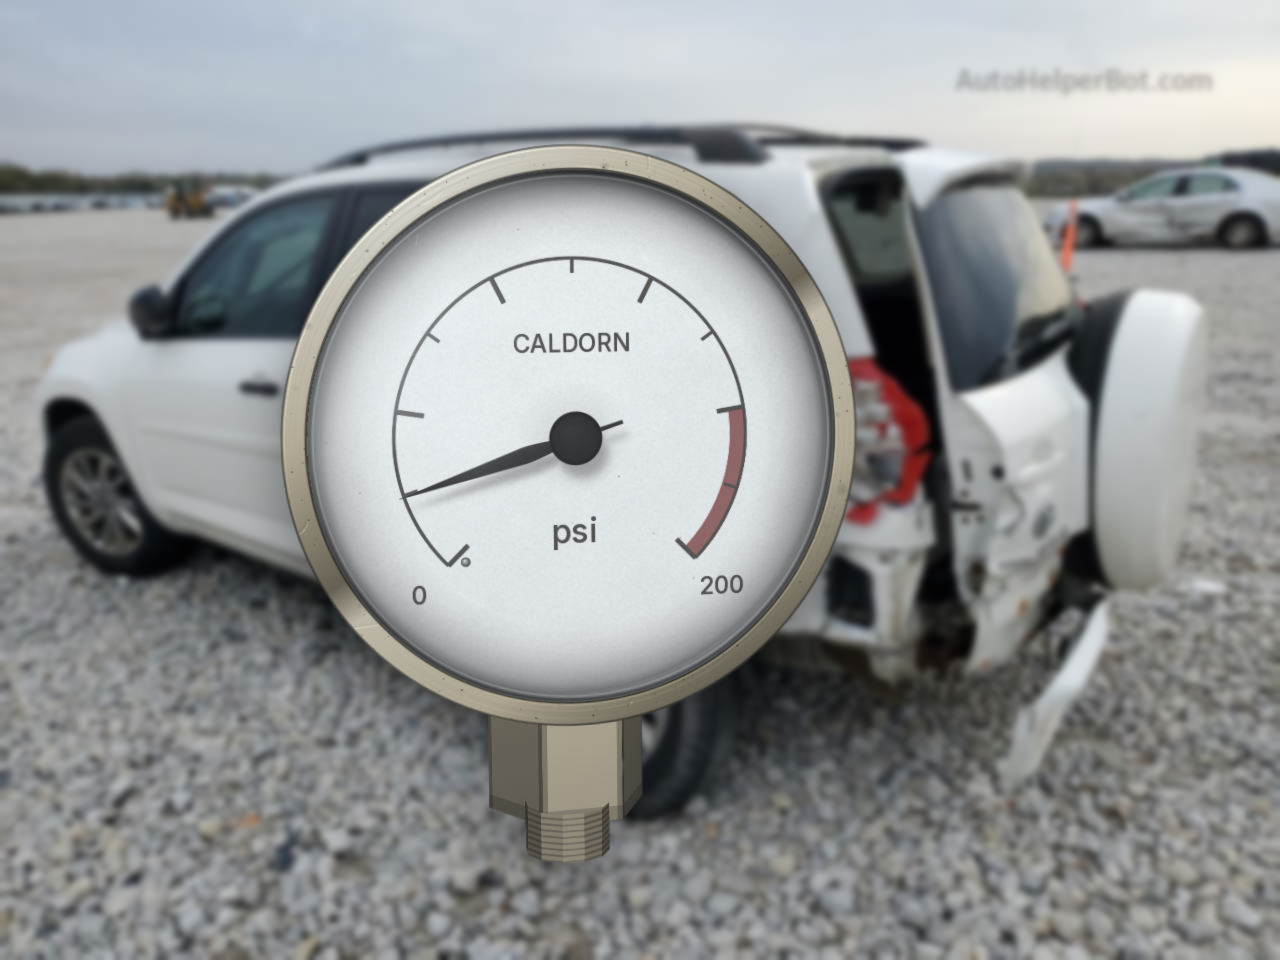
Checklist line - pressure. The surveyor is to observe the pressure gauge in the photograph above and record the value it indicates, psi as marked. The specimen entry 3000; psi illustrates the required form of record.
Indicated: 20; psi
